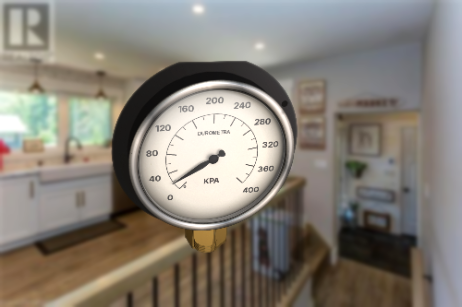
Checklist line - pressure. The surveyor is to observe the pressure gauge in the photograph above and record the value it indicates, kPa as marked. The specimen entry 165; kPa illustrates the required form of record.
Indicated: 20; kPa
